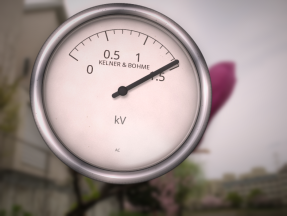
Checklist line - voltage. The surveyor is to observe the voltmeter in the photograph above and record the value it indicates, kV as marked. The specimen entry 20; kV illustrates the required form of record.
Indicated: 1.45; kV
